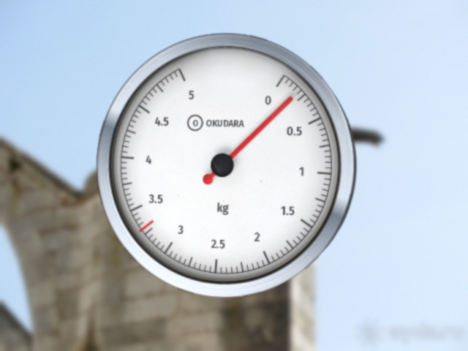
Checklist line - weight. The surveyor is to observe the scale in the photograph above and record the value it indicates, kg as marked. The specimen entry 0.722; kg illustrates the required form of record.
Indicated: 0.2; kg
